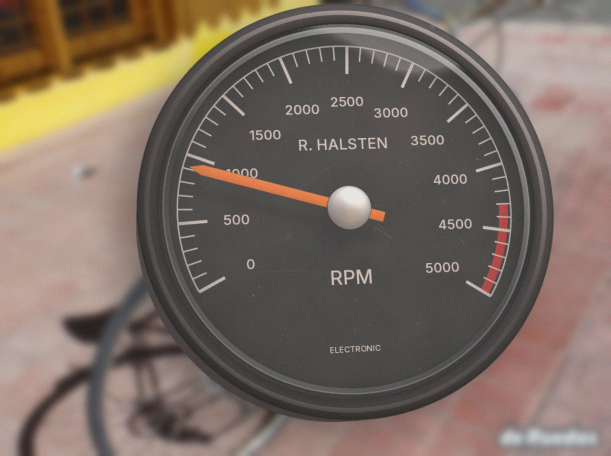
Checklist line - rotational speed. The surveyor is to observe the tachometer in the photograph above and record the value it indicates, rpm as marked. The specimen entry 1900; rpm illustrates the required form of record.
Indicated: 900; rpm
